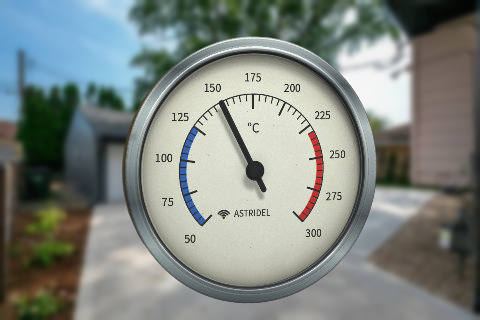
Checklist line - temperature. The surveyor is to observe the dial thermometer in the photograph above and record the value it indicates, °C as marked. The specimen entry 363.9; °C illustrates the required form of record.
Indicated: 150; °C
